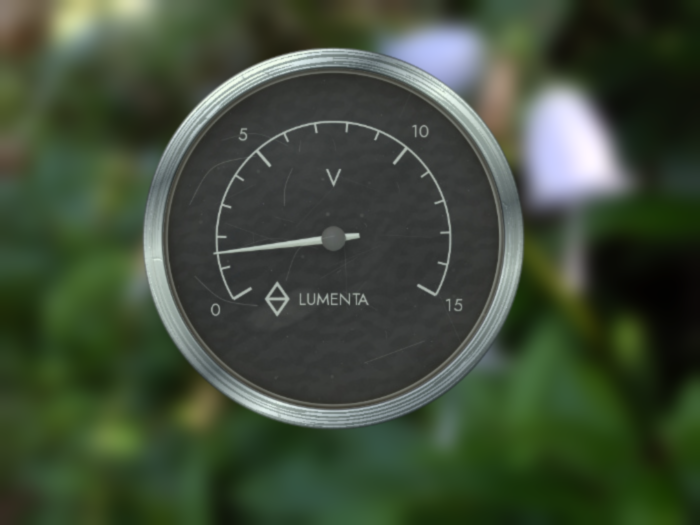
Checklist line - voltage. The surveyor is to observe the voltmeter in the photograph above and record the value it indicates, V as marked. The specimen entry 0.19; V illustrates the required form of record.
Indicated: 1.5; V
